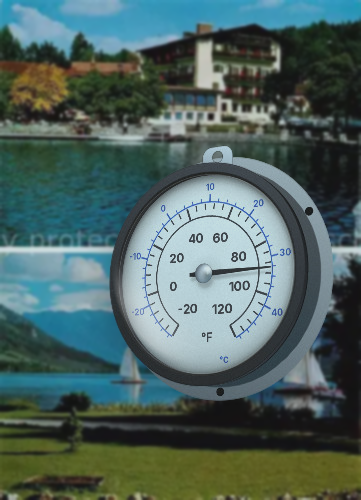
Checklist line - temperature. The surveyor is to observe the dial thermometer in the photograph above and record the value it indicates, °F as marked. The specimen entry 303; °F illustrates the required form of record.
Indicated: 90; °F
